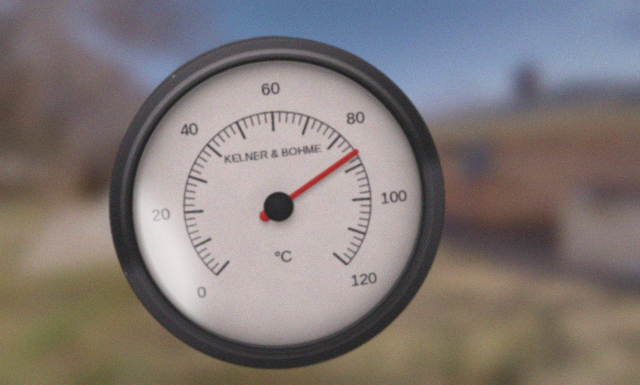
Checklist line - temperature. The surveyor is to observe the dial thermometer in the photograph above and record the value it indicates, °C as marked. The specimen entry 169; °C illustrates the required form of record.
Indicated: 86; °C
